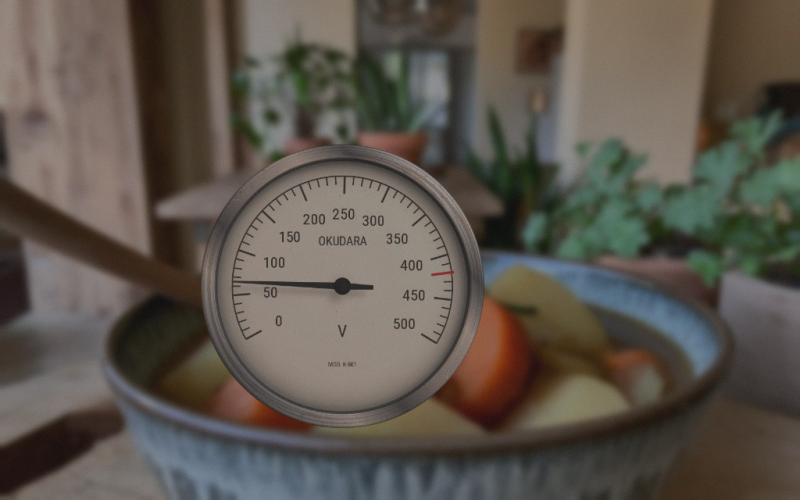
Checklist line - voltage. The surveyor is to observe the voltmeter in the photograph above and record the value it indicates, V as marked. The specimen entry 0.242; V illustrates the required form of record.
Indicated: 65; V
